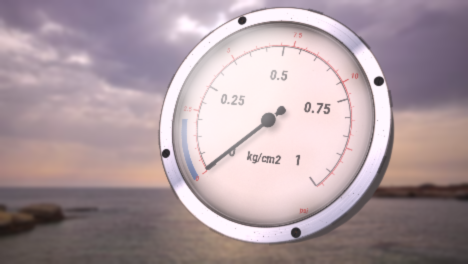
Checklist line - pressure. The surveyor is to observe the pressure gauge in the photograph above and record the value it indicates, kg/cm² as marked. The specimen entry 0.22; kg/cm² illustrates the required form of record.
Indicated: 0; kg/cm²
